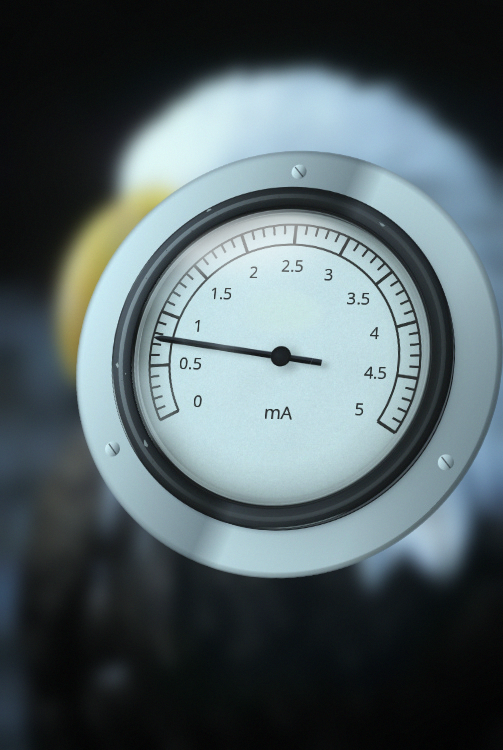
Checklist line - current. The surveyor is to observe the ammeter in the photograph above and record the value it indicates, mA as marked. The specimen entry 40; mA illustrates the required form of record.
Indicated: 0.75; mA
